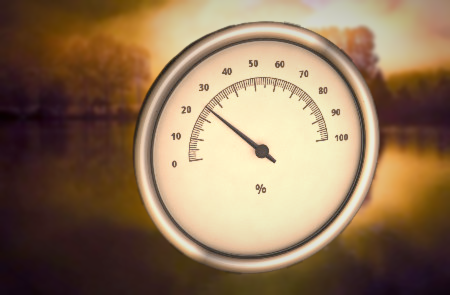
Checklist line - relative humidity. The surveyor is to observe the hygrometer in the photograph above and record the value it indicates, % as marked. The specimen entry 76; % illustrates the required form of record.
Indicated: 25; %
